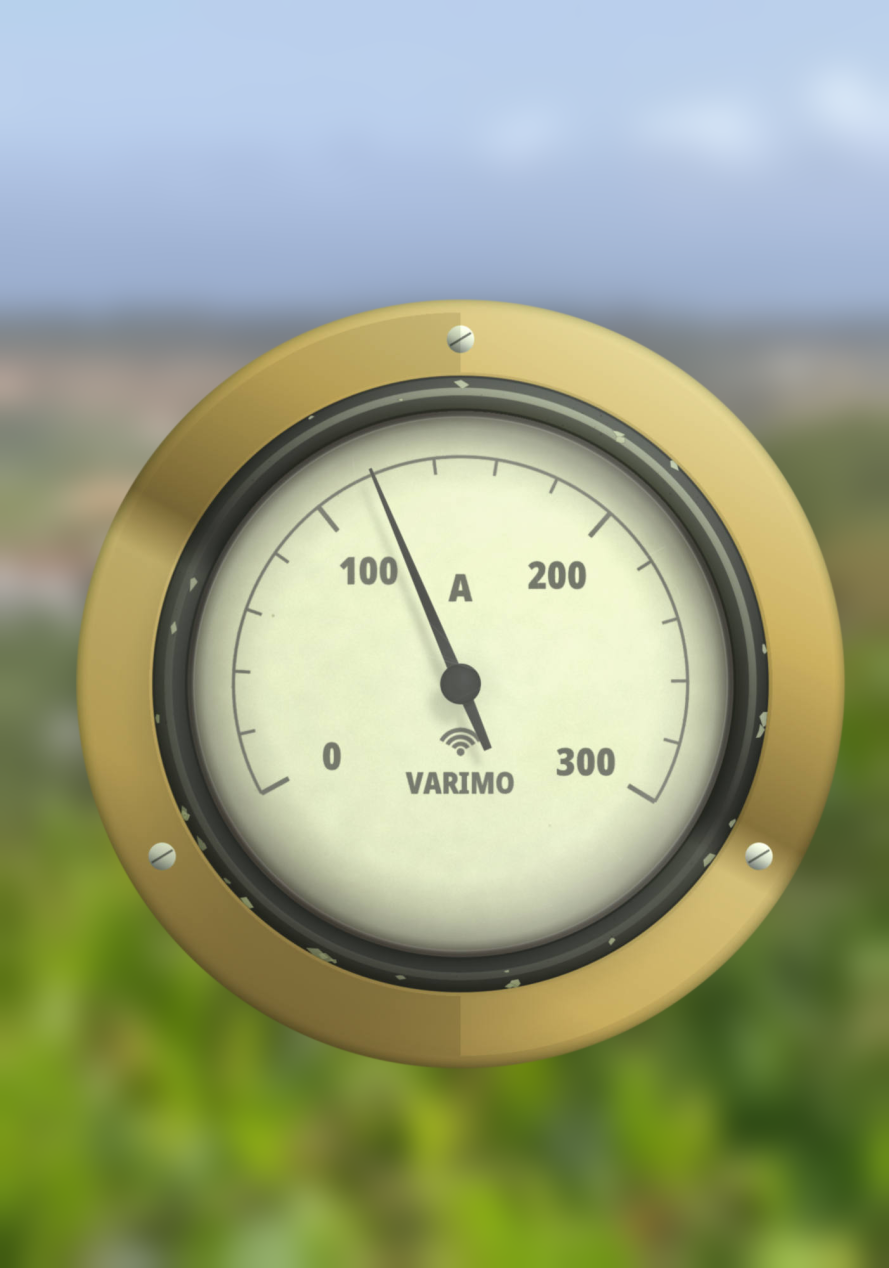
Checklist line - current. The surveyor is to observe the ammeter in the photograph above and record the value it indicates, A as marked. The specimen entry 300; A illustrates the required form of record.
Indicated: 120; A
